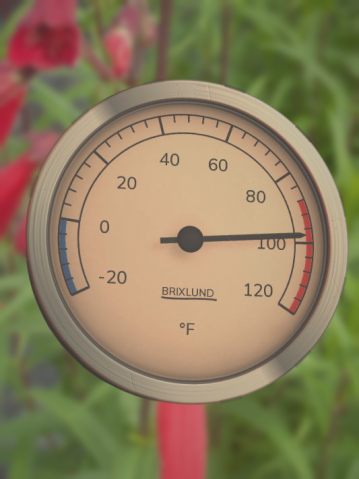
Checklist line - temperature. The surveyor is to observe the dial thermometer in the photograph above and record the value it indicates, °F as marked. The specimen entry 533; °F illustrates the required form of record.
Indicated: 98; °F
